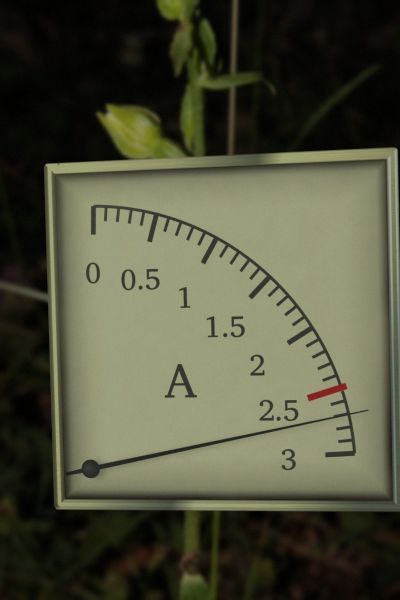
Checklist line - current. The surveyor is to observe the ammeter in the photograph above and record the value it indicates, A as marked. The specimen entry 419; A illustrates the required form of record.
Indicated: 2.7; A
